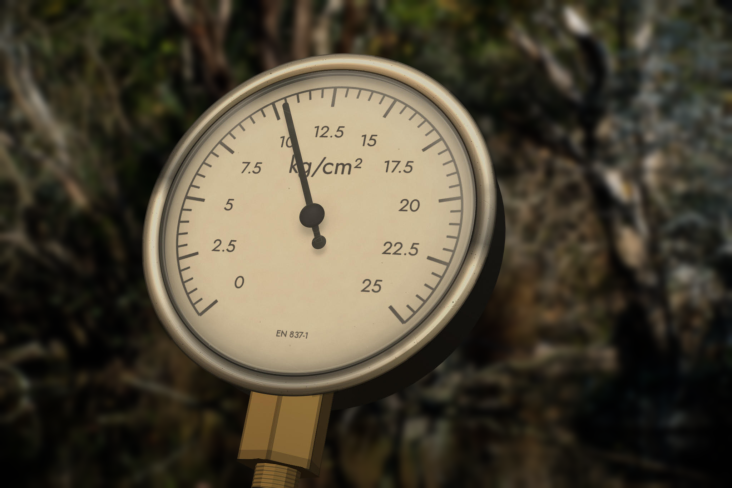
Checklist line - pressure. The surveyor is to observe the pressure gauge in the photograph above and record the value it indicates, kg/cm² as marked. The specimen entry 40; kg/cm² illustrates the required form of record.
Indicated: 10.5; kg/cm²
